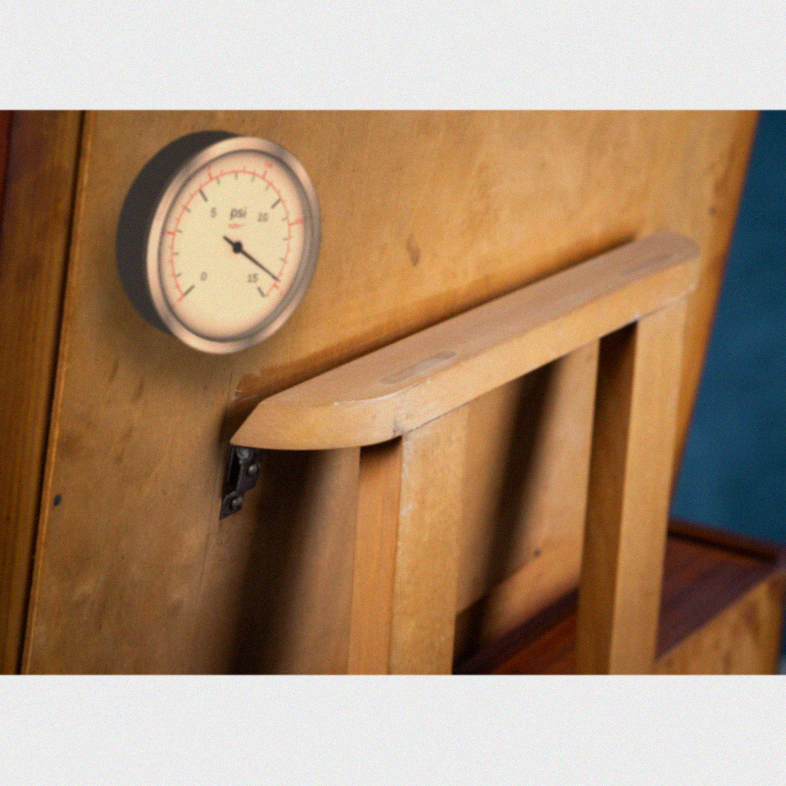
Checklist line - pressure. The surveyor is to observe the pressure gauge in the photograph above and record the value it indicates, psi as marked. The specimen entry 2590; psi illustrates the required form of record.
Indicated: 14; psi
